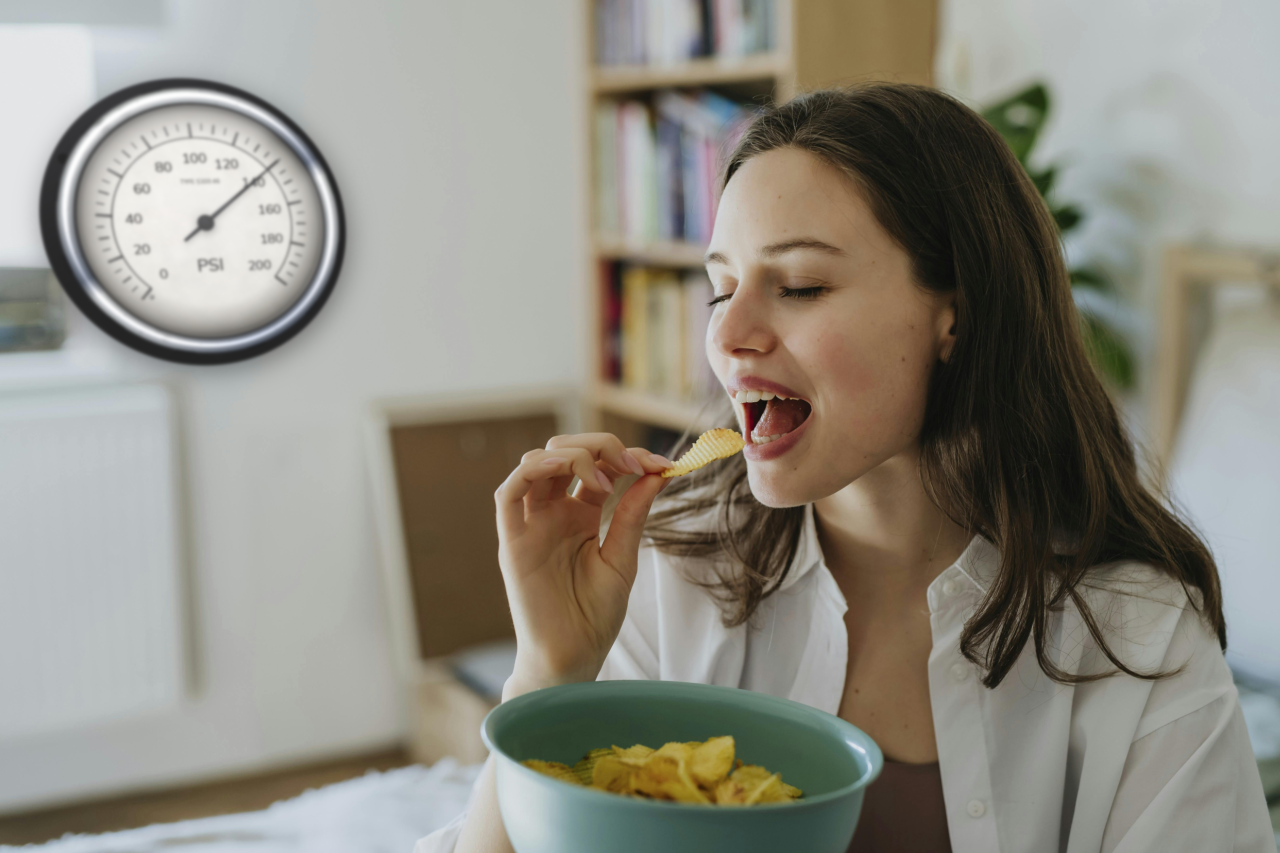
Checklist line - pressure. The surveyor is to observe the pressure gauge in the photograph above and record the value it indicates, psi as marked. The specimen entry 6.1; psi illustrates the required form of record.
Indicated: 140; psi
